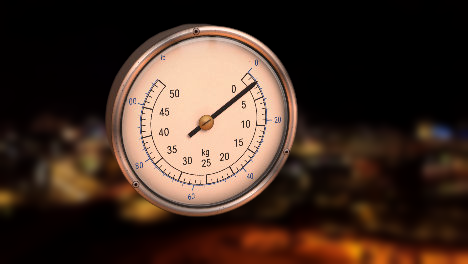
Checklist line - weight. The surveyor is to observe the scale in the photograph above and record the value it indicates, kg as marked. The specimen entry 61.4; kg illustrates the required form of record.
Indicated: 2; kg
